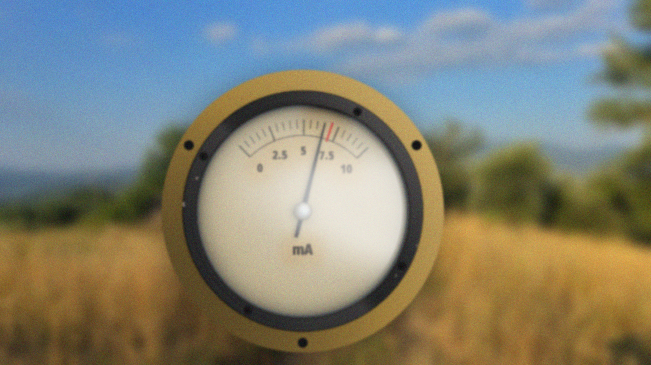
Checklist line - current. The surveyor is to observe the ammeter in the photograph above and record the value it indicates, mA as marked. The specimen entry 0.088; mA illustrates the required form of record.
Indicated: 6.5; mA
